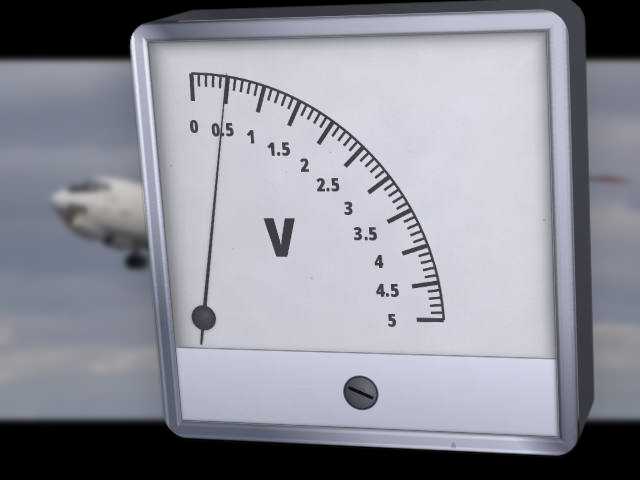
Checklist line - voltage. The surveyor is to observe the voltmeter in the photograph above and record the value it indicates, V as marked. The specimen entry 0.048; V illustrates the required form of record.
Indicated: 0.5; V
